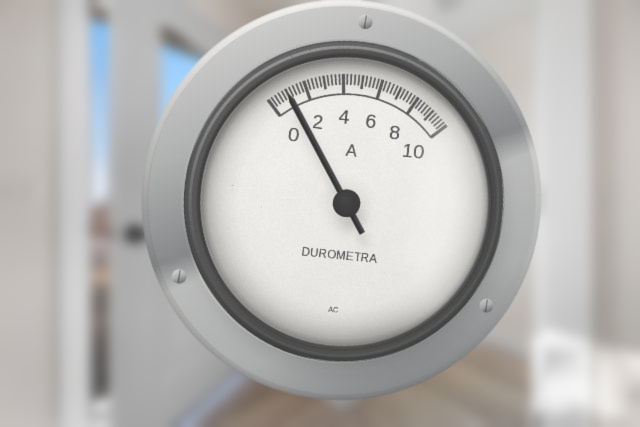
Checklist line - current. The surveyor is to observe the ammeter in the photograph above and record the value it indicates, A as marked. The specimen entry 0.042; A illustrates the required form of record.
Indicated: 1; A
